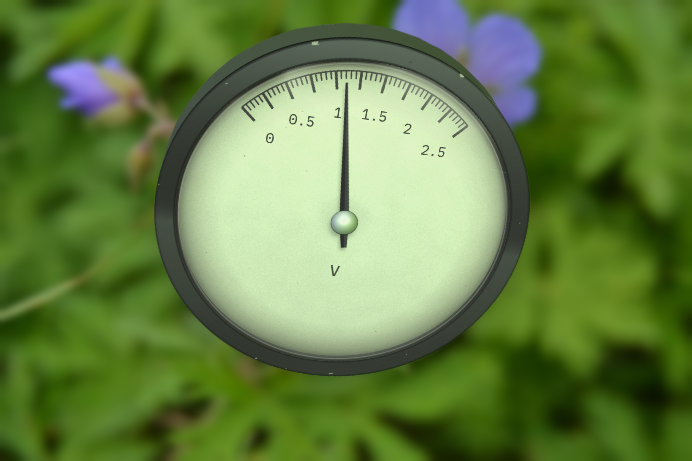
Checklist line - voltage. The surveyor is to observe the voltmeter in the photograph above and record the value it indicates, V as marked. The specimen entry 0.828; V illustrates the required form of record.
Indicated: 1.1; V
